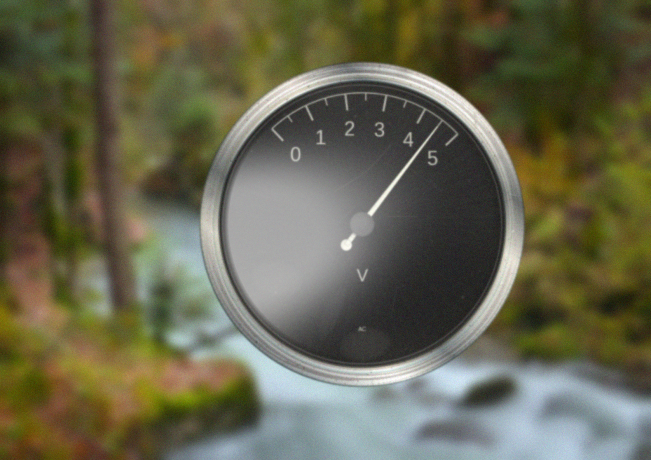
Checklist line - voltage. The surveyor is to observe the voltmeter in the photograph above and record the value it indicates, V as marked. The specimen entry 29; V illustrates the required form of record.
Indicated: 4.5; V
